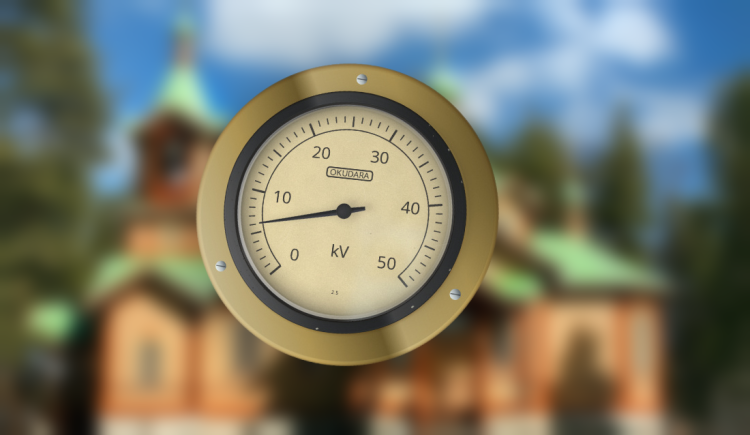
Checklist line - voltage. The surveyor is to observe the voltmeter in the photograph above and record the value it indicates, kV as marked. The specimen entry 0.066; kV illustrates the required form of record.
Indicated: 6; kV
